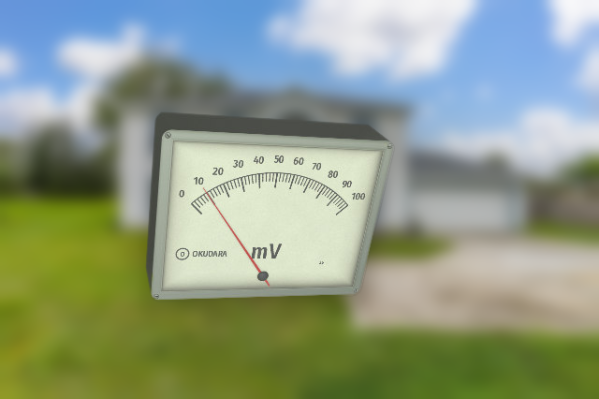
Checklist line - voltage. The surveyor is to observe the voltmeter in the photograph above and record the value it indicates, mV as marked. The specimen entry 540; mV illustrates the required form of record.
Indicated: 10; mV
